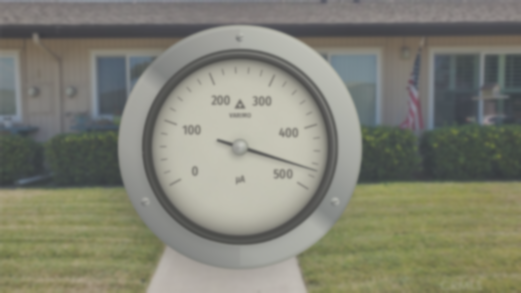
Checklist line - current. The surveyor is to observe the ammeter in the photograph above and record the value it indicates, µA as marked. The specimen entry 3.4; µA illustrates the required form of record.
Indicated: 470; µA
